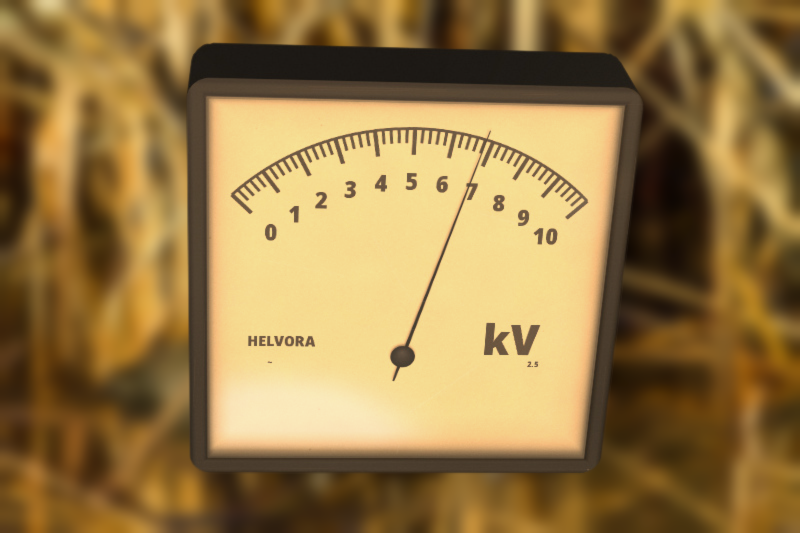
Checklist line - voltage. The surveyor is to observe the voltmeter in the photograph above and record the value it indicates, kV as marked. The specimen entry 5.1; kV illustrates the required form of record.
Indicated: 6.8; kV
